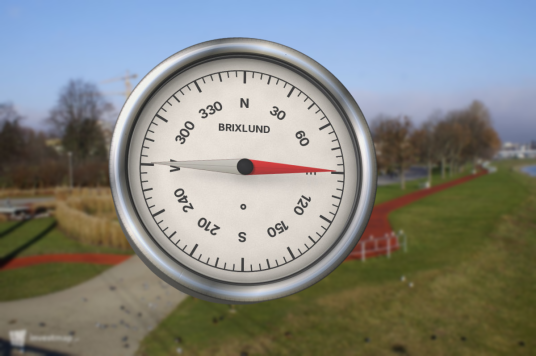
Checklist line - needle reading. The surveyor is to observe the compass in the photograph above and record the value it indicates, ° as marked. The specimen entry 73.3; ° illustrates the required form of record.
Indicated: 90; °
